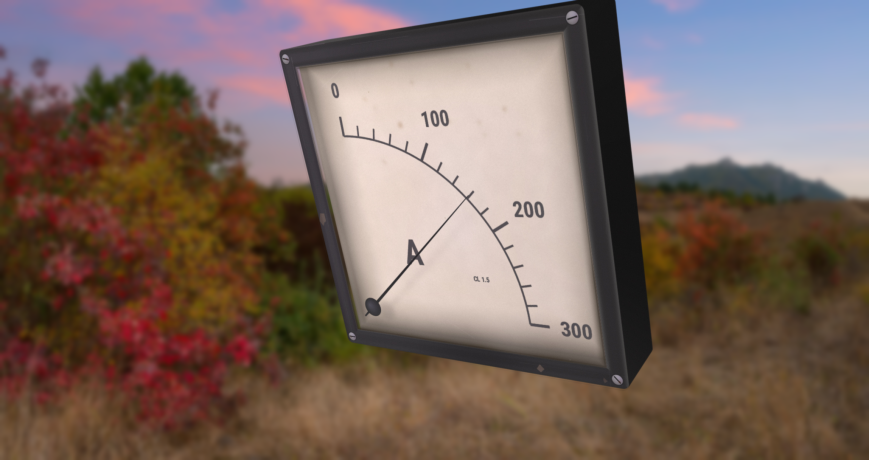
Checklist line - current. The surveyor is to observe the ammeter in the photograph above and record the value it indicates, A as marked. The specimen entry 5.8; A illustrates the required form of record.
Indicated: 160; A
